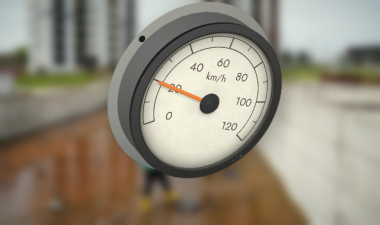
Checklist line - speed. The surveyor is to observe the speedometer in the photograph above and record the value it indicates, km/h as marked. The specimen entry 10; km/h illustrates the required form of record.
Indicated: 20; km/h
